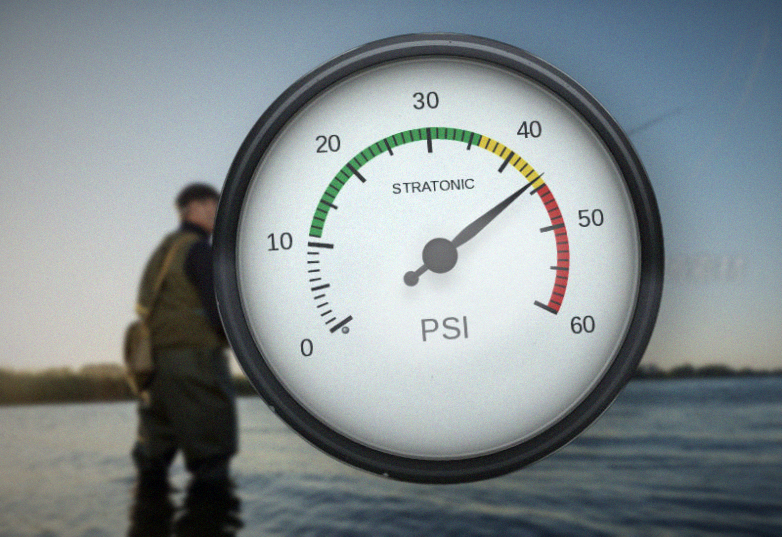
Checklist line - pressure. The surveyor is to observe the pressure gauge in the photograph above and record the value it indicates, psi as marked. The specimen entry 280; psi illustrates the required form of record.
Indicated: 44; psi
